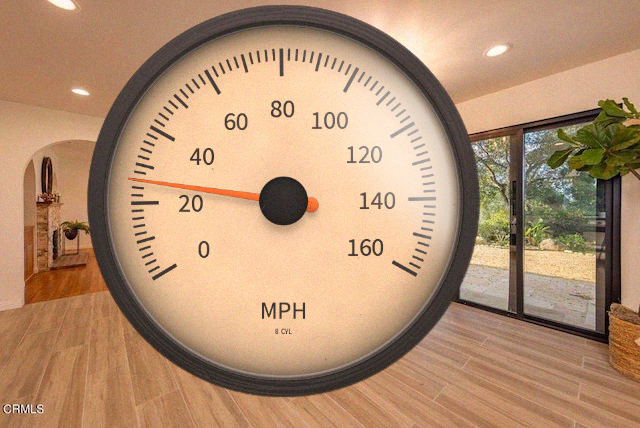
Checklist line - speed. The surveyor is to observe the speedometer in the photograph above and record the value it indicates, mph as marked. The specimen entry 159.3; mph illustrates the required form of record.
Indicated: 26; mph
